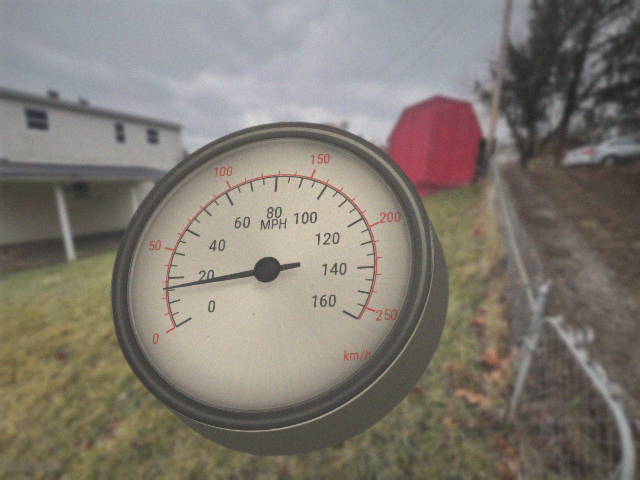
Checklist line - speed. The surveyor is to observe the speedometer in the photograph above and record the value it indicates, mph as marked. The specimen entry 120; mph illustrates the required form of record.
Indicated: 15; mph
